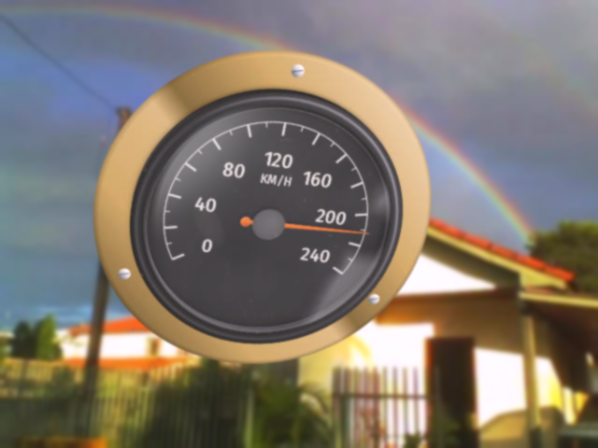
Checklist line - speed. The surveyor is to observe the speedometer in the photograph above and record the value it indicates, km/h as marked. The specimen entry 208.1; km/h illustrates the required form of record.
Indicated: 210; km/h
